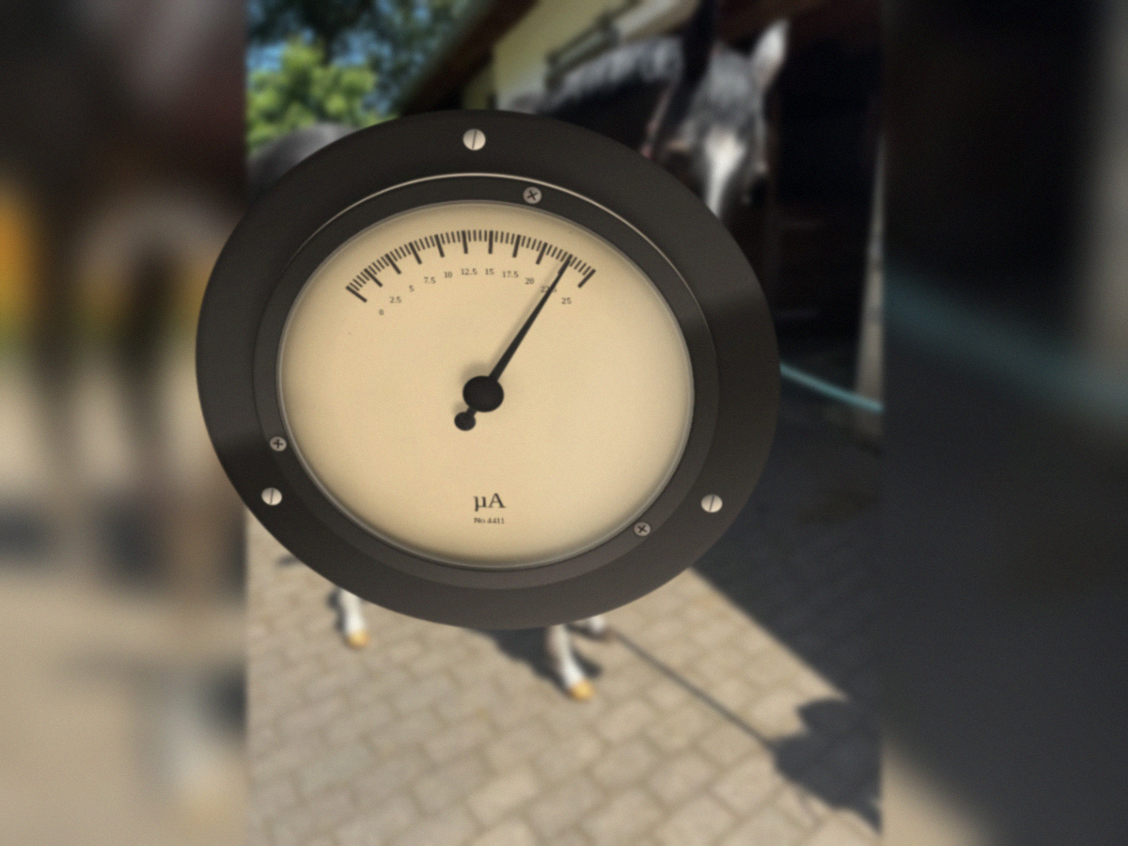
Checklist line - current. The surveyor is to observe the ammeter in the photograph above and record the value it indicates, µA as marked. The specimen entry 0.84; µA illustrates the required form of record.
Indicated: 22.5; µA
